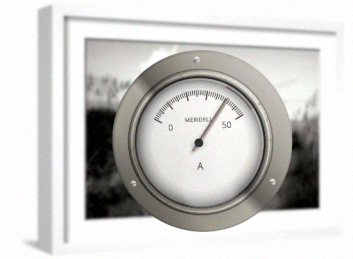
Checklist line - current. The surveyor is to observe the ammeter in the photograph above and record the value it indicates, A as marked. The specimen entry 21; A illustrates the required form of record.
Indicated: 40; A
